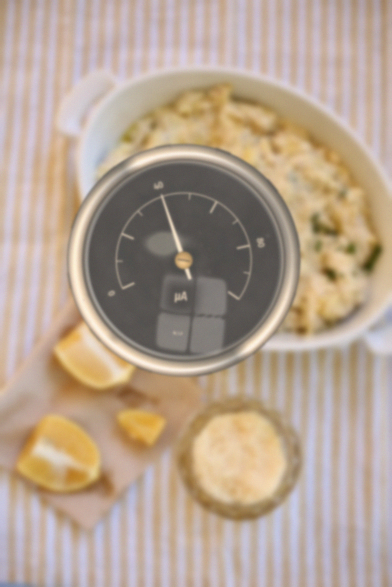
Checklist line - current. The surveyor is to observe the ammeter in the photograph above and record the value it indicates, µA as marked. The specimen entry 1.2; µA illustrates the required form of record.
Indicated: 40; µA
